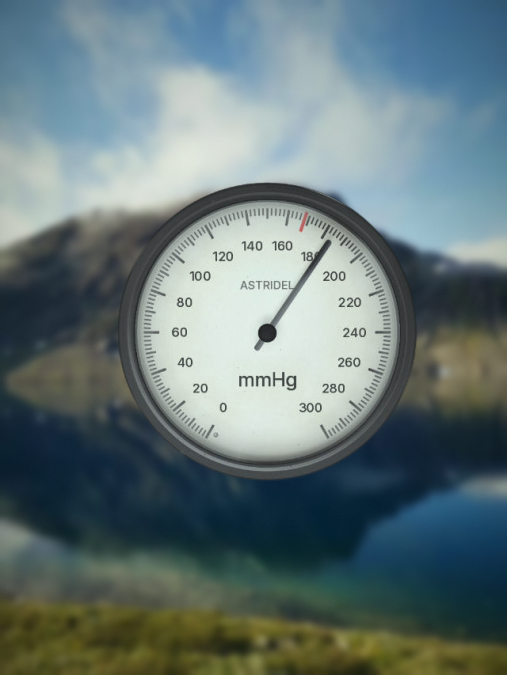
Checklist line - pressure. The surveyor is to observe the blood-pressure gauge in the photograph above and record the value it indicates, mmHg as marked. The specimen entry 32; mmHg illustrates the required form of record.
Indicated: 184; mmHg
